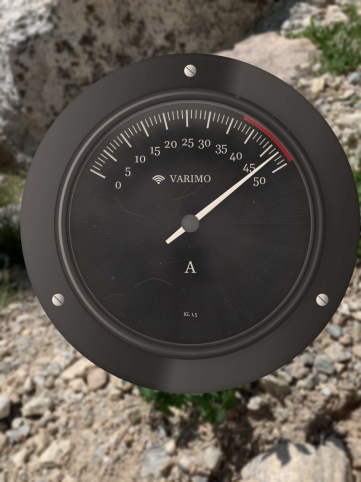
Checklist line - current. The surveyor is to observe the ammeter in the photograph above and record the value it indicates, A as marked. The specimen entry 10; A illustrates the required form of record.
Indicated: 47; A
